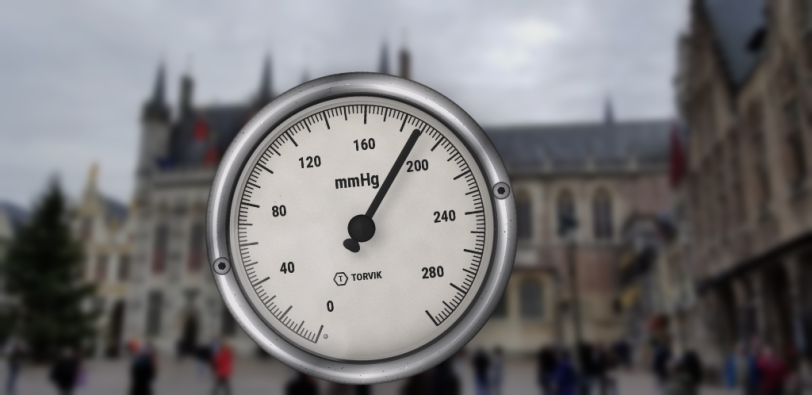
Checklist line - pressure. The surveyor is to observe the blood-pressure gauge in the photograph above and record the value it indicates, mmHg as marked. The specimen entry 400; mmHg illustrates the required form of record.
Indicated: 188; mmHg
